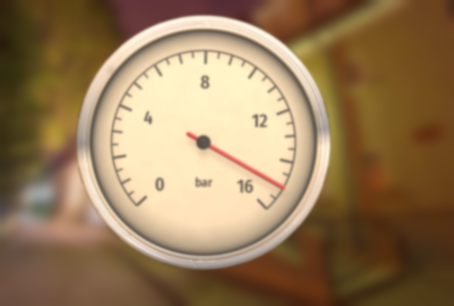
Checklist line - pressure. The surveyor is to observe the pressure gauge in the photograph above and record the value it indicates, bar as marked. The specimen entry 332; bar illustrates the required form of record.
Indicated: 15; bar
